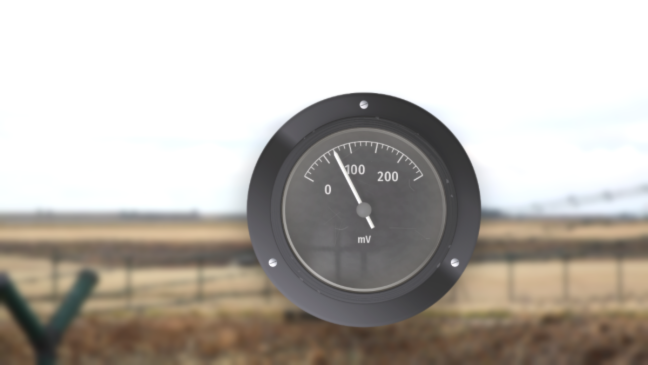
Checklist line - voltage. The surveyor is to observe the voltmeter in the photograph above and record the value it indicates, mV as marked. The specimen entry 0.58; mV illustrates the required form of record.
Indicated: 70; mV
